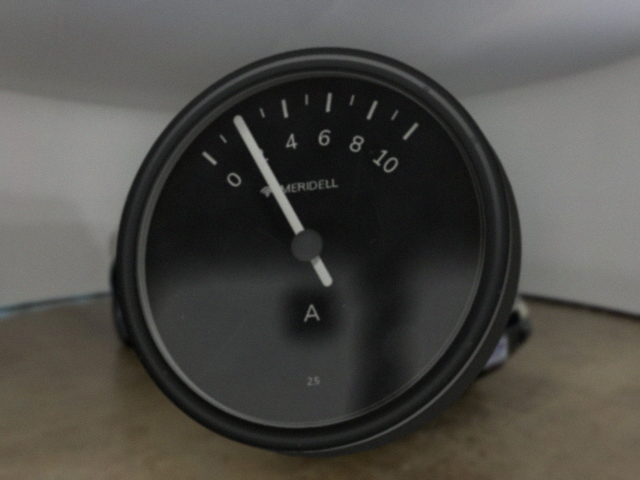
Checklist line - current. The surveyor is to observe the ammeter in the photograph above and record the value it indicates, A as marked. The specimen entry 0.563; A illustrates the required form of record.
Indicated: 2; A
